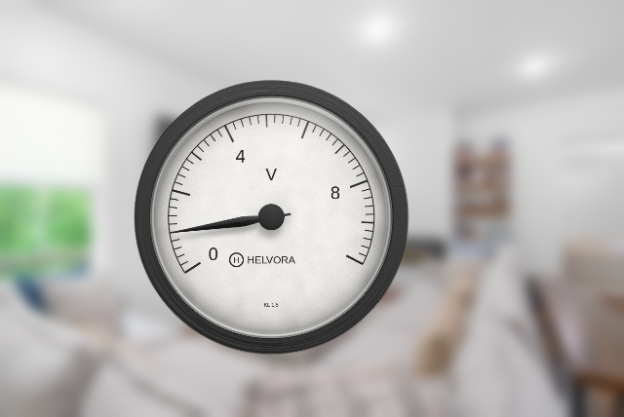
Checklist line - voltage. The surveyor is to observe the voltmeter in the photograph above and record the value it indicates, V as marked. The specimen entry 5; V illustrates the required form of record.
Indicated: 1; V
